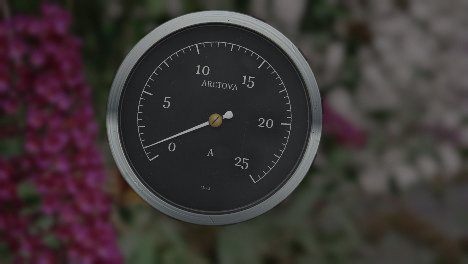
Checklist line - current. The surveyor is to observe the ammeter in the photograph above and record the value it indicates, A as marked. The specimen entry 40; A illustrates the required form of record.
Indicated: 1; A
